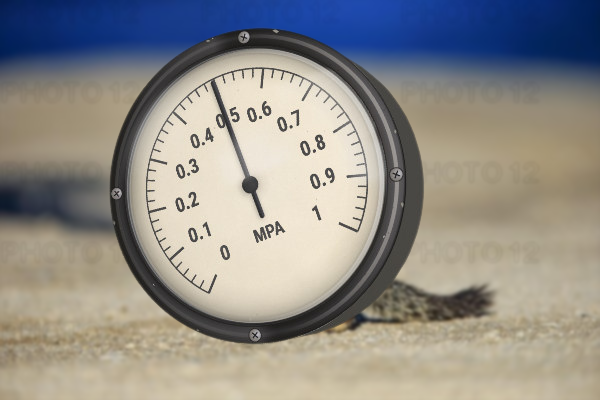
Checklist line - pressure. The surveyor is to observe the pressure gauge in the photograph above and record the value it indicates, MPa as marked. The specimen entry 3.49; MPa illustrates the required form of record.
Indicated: 0.5; MPa
